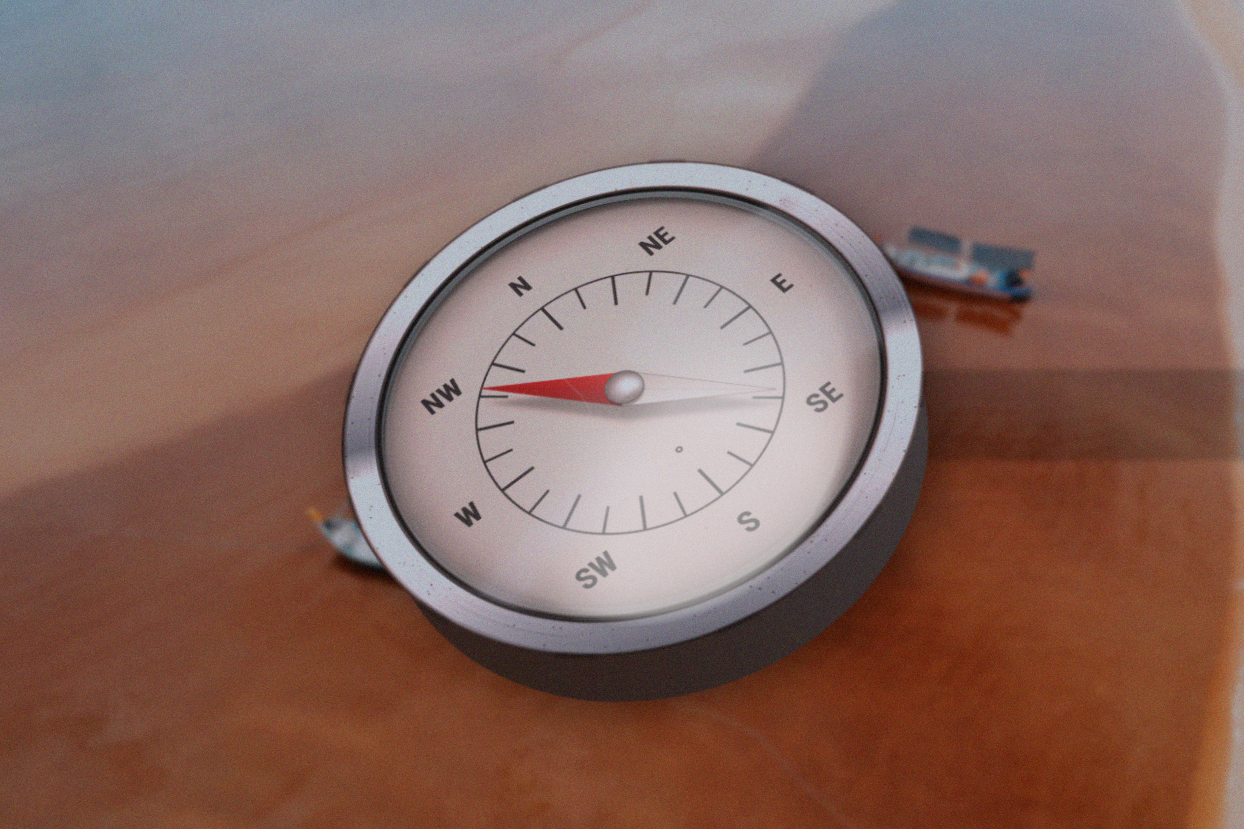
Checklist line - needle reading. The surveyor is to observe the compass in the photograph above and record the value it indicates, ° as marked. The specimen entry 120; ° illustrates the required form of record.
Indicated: 315; °
